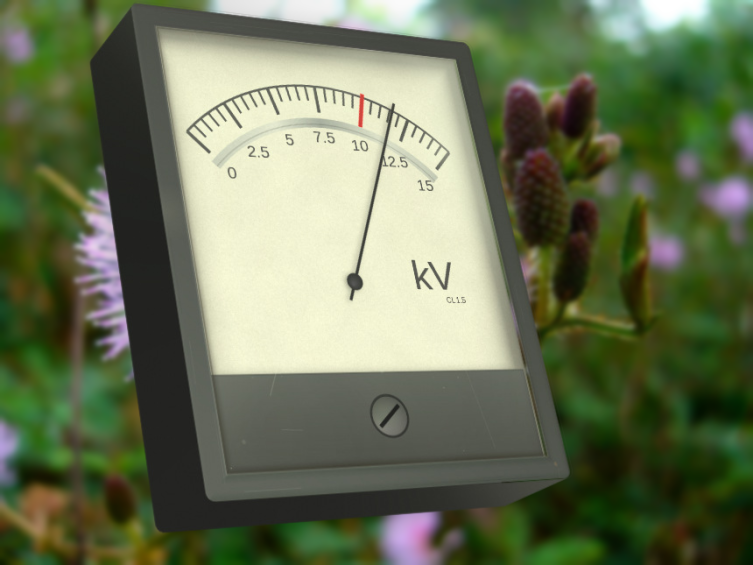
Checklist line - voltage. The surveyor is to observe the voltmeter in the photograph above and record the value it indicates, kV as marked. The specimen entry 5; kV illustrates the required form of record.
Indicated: 11.5; kV
